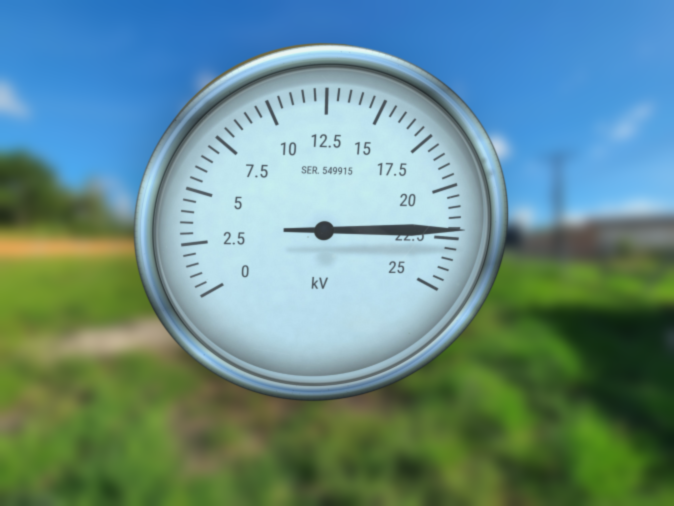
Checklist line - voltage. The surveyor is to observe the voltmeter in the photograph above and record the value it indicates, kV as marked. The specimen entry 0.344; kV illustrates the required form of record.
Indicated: 22; kV
